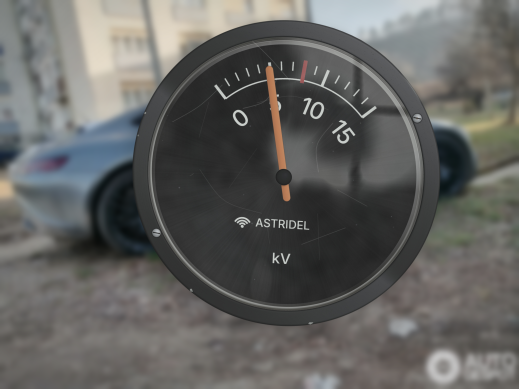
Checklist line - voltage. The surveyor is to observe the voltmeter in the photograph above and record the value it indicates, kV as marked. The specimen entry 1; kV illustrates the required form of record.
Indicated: 5; kV
